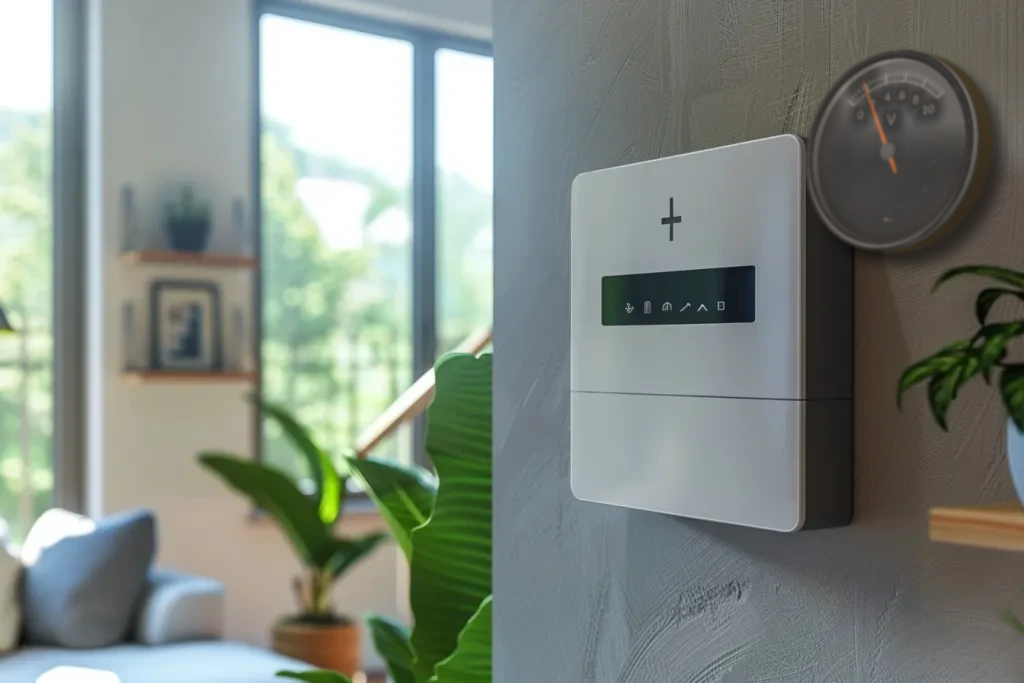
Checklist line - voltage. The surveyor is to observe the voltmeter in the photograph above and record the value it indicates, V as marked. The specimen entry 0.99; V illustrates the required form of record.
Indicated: 2; V
